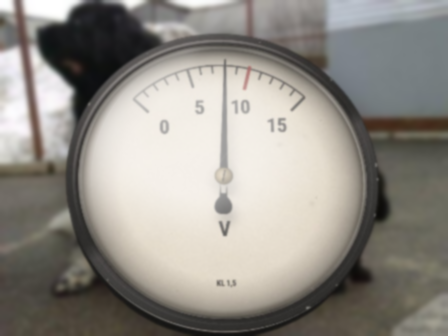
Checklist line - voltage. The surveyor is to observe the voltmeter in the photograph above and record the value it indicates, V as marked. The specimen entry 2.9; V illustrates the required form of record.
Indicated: 8; V
